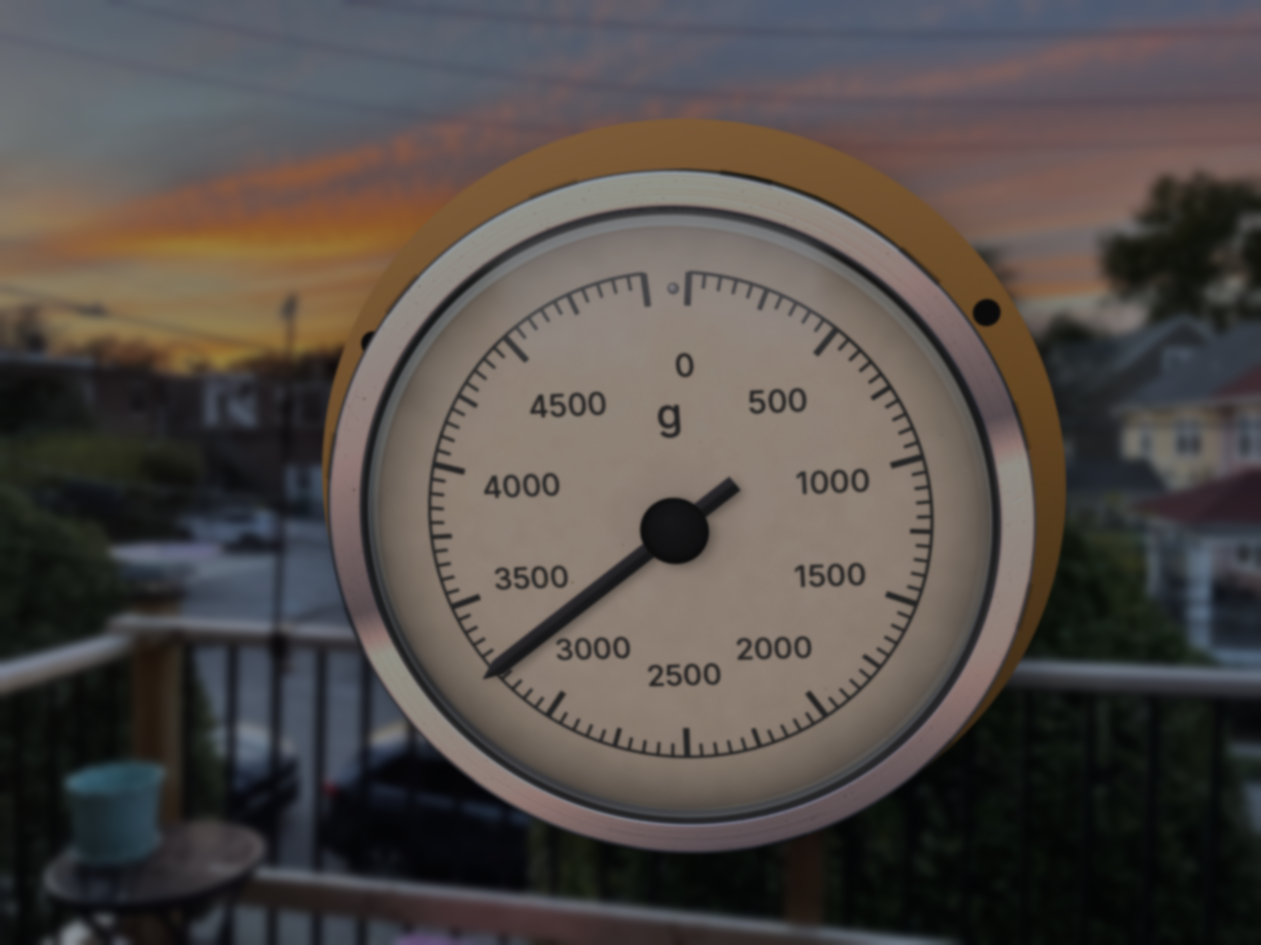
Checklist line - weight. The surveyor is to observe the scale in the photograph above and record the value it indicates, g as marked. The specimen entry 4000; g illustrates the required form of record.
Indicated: 3250; g
